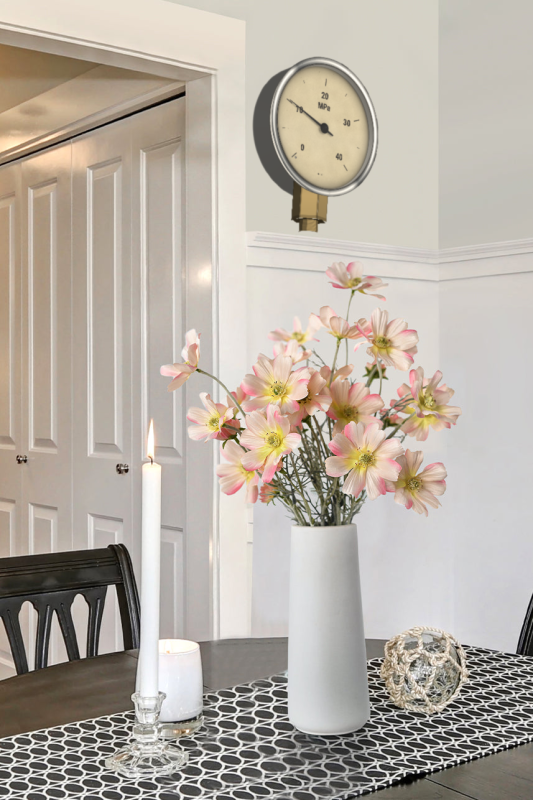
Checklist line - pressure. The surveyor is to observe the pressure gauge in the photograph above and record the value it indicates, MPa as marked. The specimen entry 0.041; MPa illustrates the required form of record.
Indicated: 10; MPa
